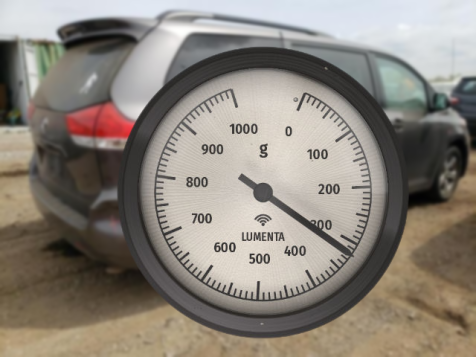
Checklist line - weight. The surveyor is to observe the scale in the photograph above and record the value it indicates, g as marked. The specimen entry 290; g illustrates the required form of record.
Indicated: 320; g
